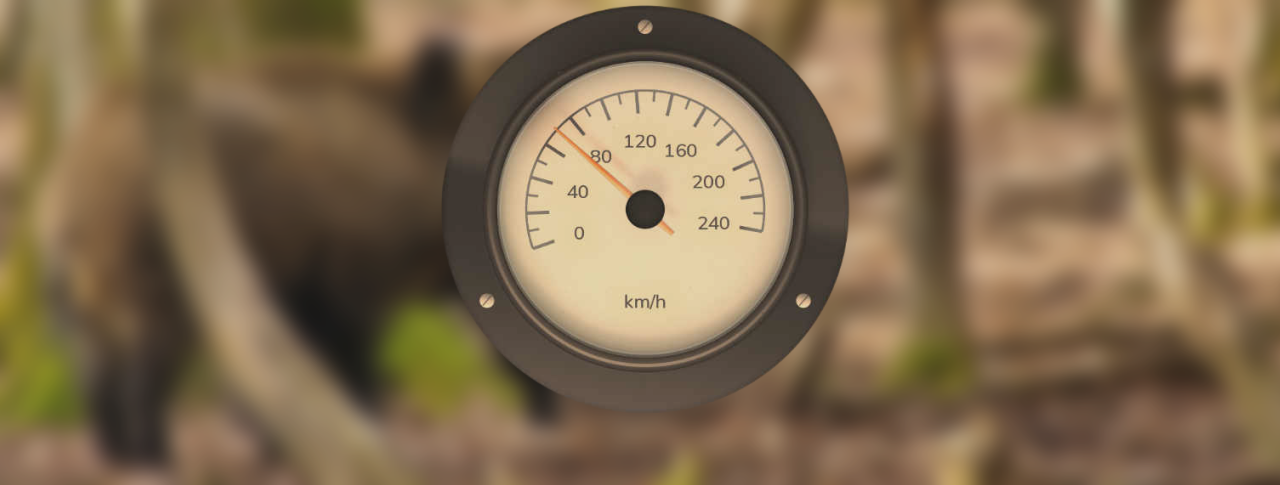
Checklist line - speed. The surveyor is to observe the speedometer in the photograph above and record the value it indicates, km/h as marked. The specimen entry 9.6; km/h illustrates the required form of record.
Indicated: 70; km/h
